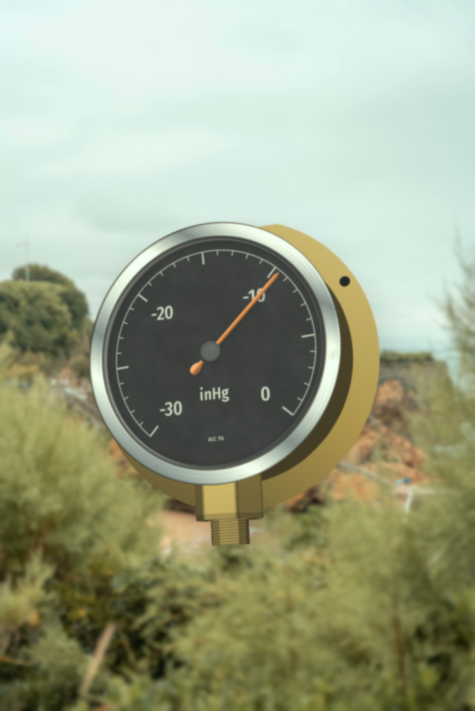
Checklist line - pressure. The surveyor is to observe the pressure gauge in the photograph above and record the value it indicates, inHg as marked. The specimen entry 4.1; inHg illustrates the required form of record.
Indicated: -9.5; inHg
